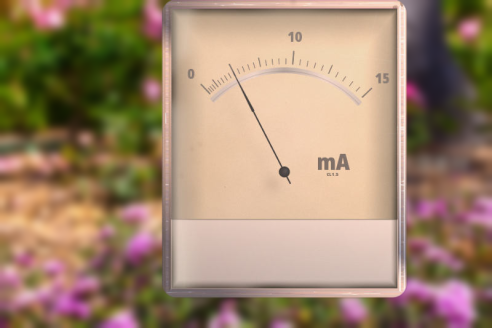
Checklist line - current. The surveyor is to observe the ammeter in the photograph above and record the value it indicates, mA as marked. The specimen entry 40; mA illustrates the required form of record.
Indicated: 5; mA
